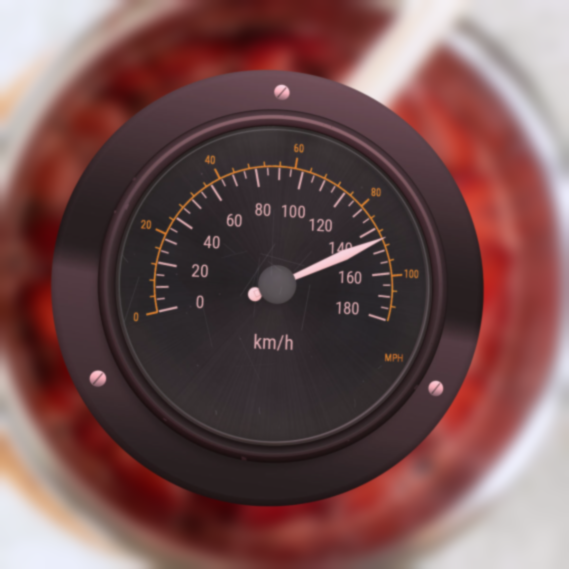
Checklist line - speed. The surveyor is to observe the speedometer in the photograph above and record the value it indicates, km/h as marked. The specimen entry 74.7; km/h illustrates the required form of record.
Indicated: 145; km/h
